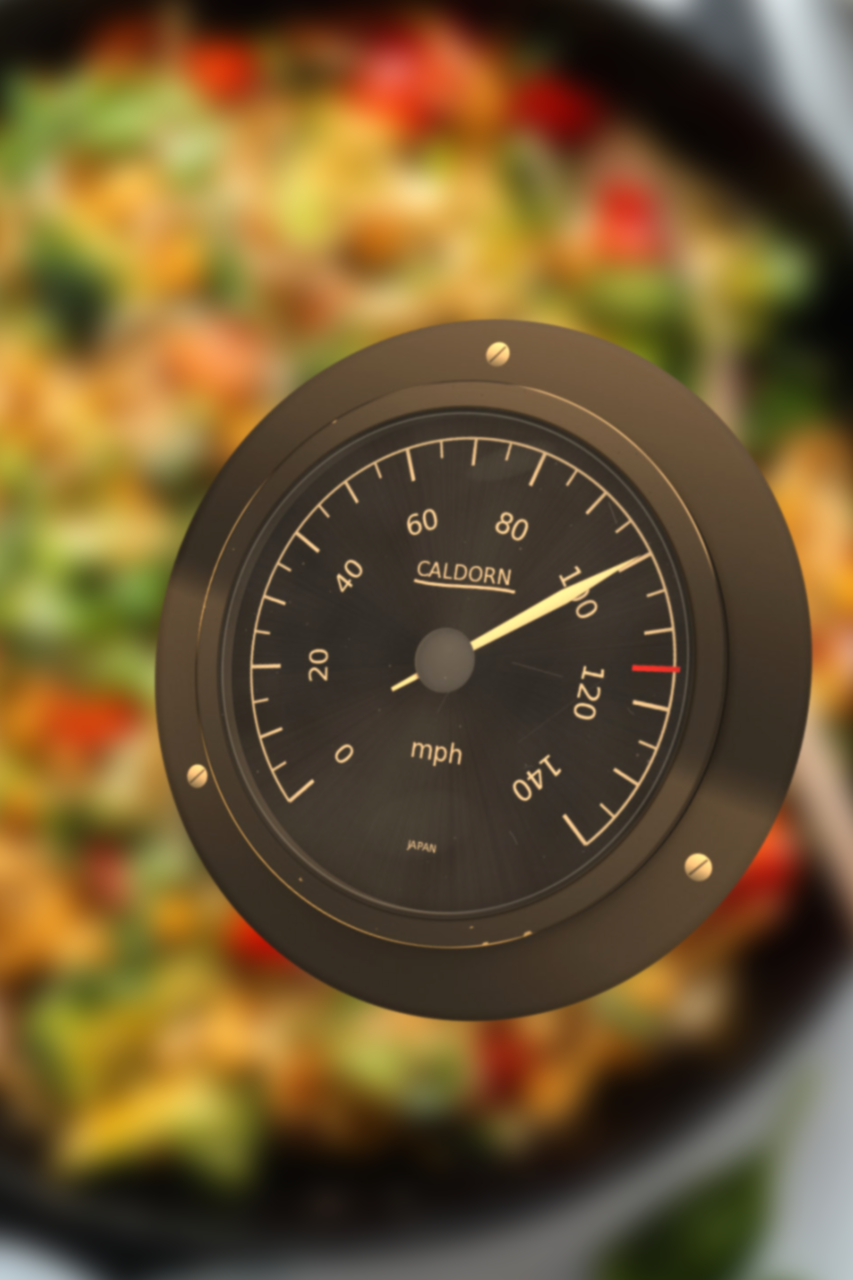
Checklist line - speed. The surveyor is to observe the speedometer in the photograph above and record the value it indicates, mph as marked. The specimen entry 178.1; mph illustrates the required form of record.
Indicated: 100; mph
